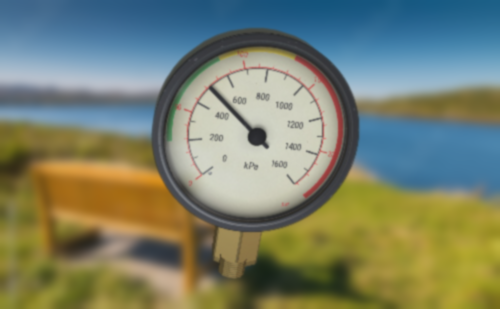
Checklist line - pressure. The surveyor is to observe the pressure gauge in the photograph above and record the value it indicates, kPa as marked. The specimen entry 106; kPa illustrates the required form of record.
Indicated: 500; kPa
